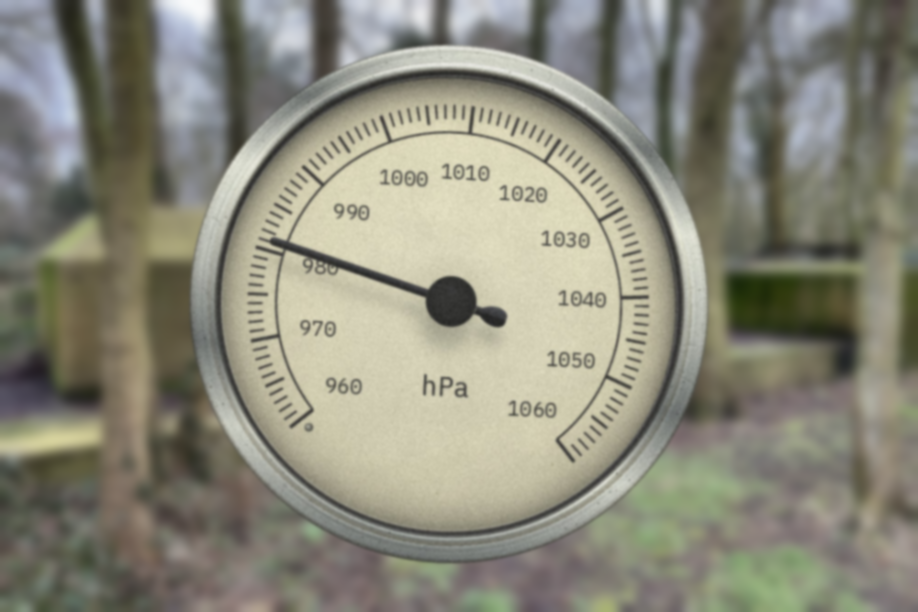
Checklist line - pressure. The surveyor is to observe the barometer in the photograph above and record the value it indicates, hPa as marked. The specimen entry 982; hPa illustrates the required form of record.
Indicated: 981; hPa
